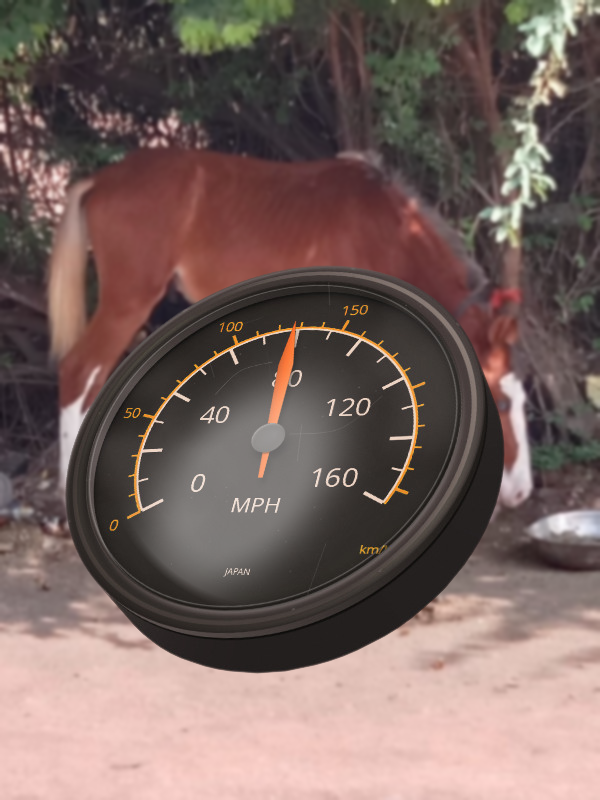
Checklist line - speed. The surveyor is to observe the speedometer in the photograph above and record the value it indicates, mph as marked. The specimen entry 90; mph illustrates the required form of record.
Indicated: 80; mph
